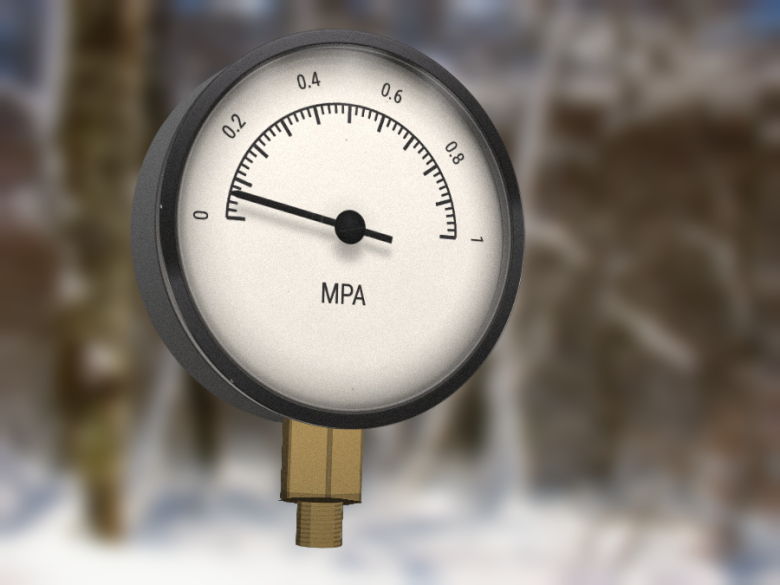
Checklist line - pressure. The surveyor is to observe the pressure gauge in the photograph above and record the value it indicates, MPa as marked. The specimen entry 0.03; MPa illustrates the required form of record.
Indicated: 0.06; MPa
